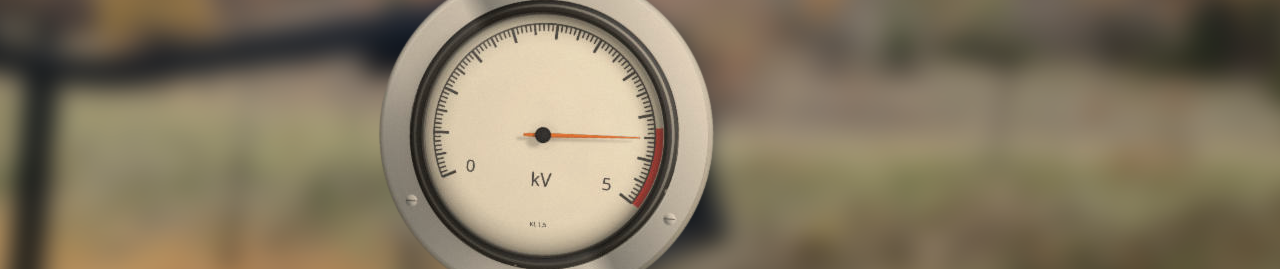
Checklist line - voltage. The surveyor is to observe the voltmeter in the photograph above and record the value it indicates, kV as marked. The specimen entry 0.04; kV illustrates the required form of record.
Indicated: 4.25; kV
